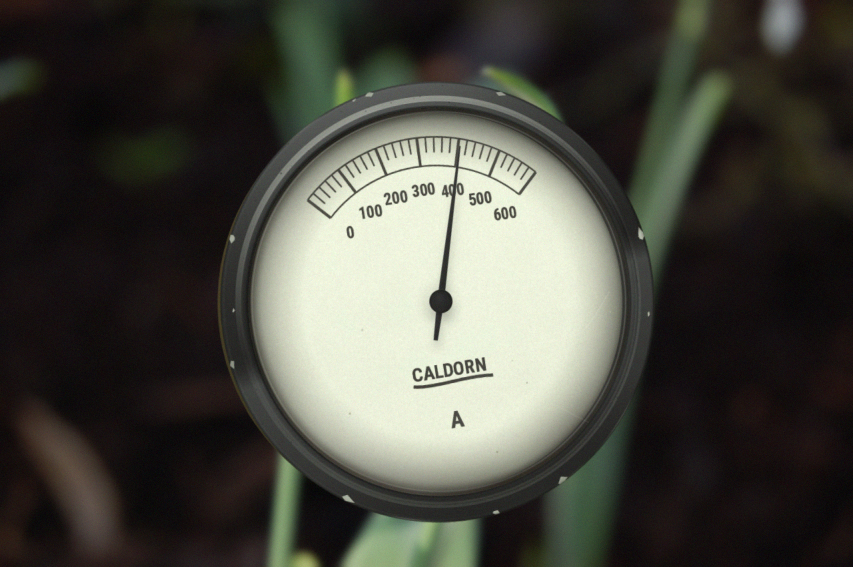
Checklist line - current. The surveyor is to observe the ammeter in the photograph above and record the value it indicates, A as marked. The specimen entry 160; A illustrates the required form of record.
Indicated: 400; A
